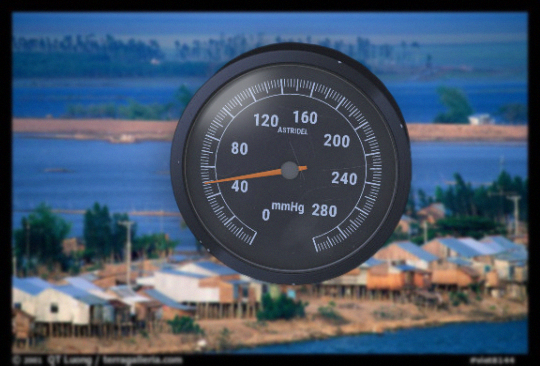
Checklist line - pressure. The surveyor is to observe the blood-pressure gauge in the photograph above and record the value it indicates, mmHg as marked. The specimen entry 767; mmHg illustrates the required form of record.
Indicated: 50; mmHg
